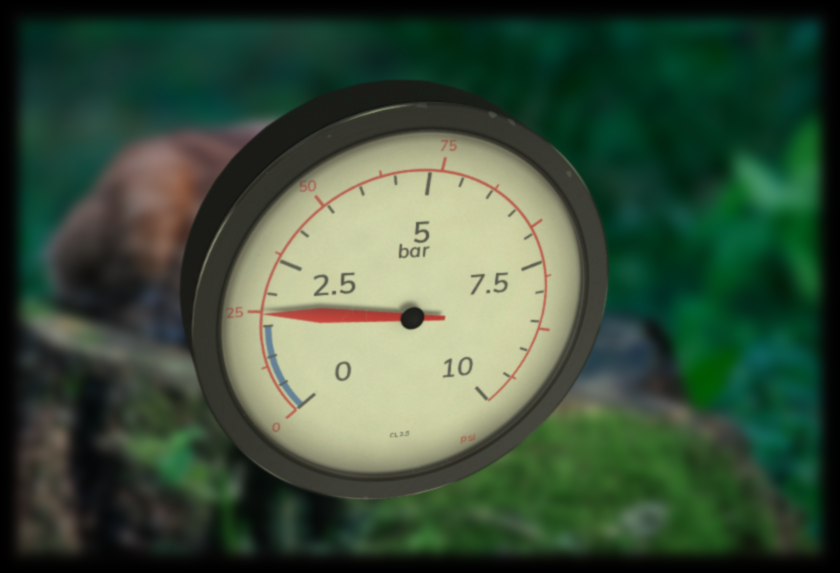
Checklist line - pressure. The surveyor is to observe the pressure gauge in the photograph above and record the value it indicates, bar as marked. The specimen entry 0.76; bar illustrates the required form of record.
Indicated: 1.75; bar
